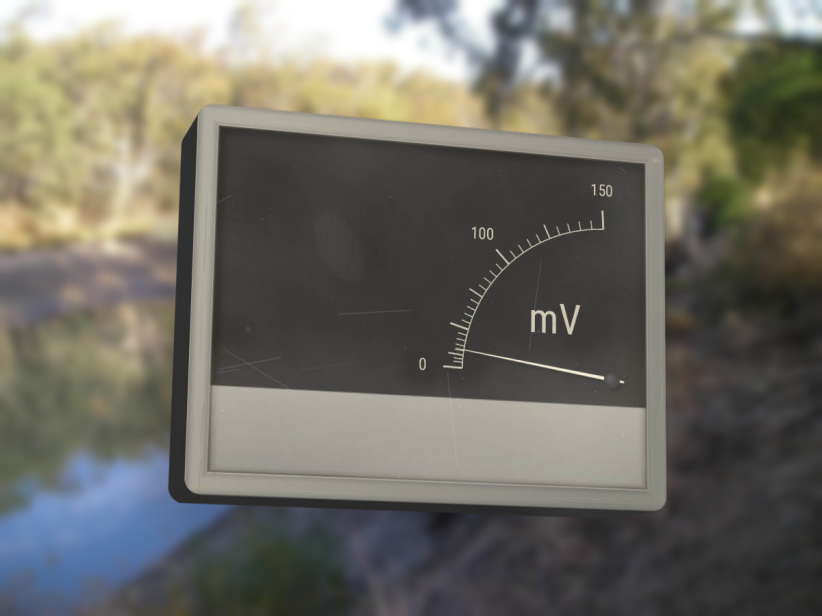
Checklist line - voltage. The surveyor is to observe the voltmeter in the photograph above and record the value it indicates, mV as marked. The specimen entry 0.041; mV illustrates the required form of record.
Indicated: 30; mV
